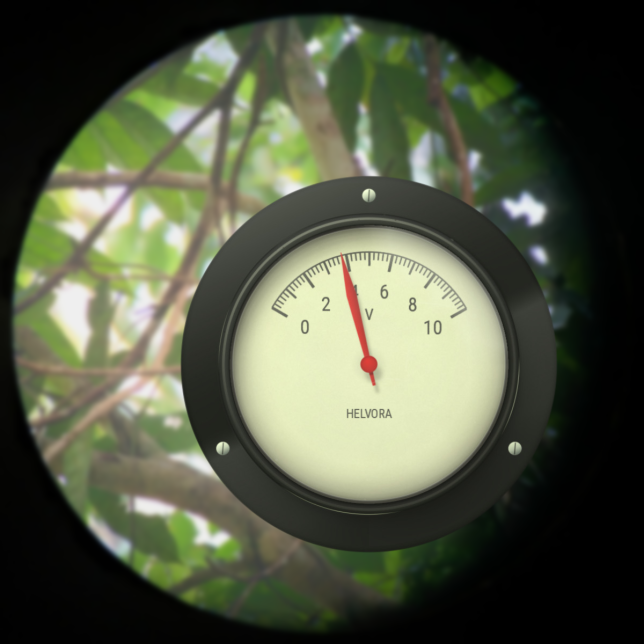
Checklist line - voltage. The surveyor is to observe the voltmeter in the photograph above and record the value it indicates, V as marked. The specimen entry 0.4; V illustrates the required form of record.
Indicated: 3.8; V
